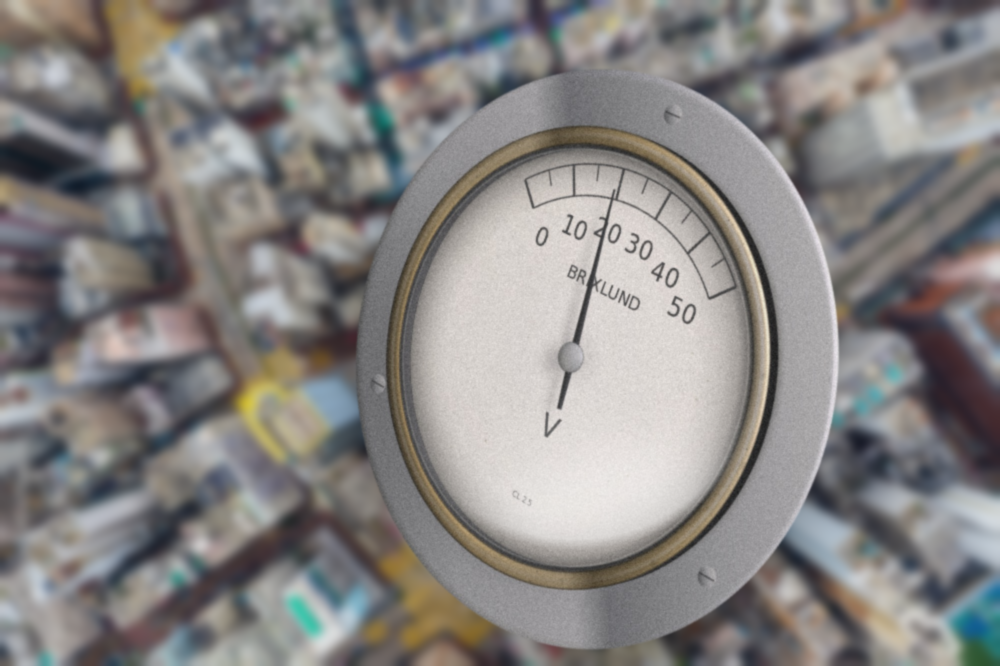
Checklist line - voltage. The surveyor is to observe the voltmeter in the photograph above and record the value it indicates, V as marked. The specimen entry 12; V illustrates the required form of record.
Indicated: 20; V
